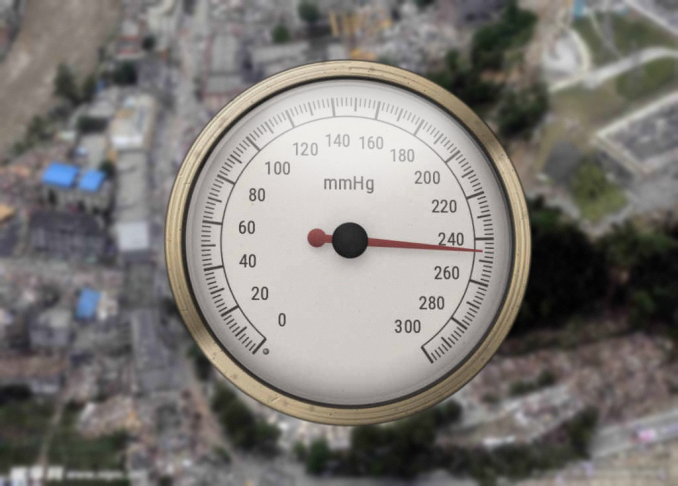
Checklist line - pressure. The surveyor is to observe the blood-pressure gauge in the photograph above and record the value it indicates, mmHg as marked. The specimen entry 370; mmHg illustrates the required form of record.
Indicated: 246; mmHg
